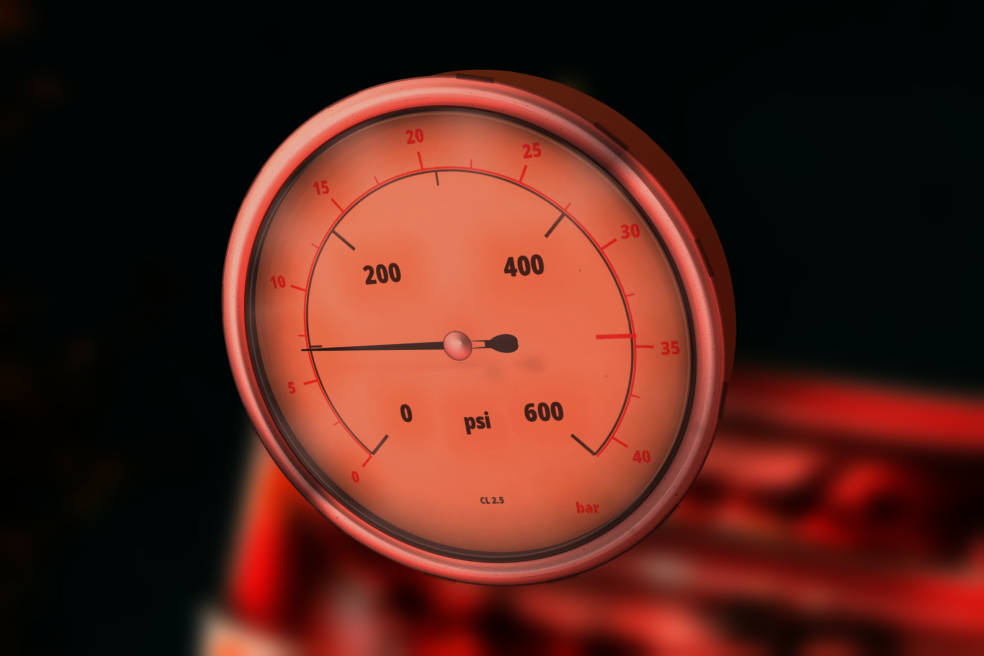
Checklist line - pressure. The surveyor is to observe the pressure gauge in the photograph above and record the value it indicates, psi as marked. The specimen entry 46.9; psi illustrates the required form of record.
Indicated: 100; psi
